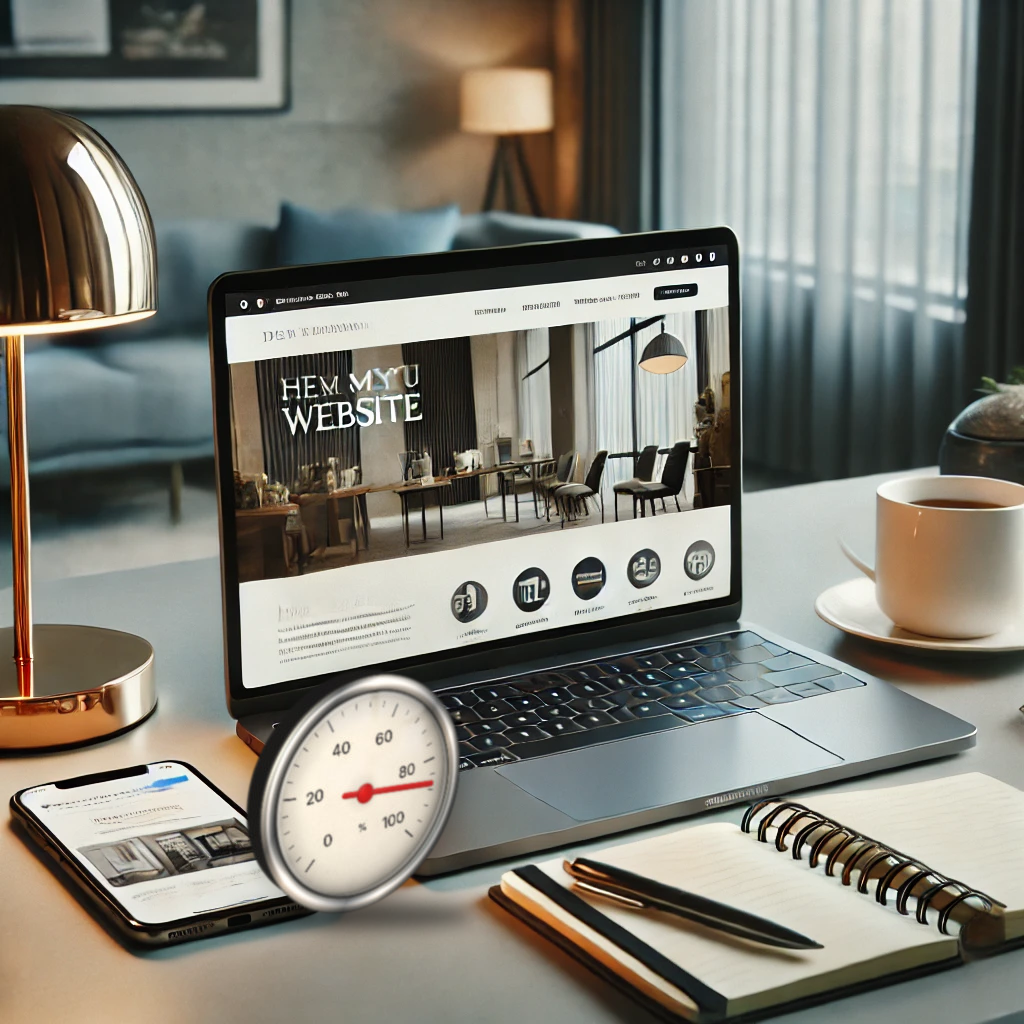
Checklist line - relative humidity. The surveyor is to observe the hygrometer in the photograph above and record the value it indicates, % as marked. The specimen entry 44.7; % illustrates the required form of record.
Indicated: 86; %
